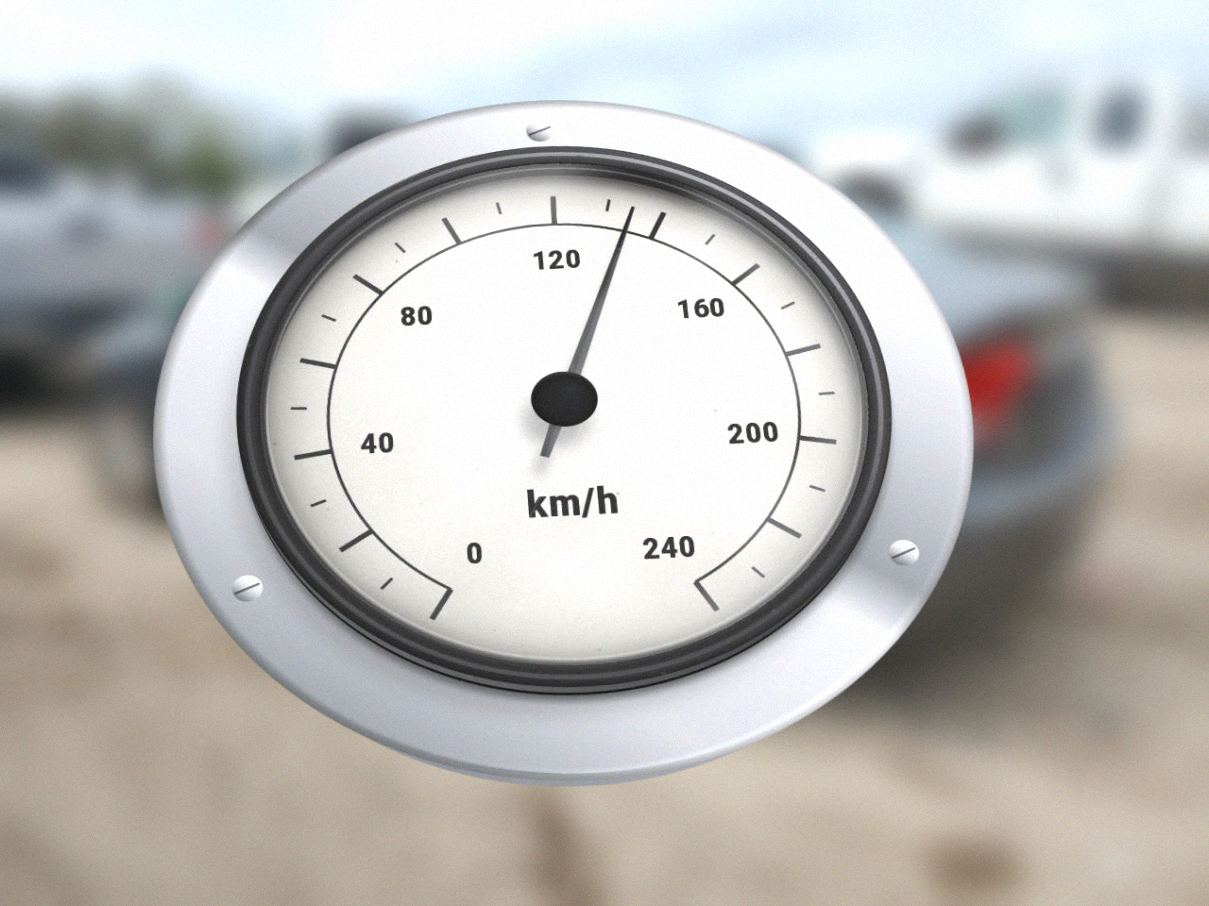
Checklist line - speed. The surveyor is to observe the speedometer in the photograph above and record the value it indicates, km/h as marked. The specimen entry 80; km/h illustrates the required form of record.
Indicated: 135; km/h
